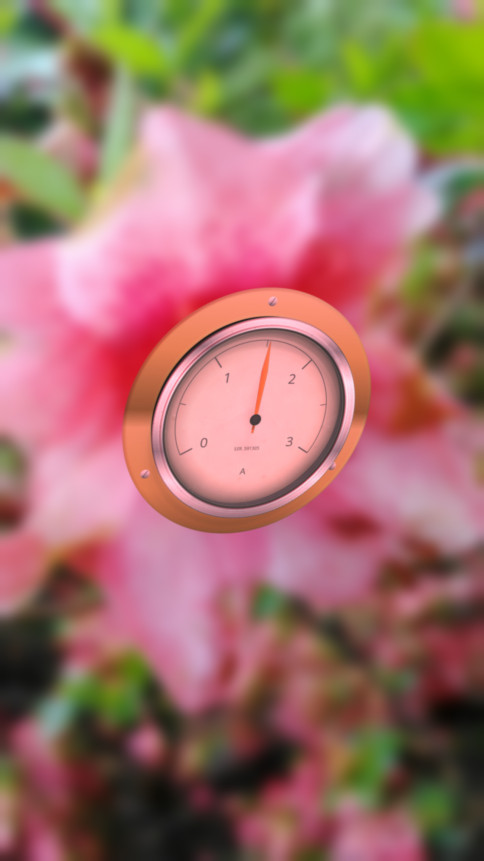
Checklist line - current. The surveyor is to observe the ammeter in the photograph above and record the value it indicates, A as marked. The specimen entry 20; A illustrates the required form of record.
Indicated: 1.5; A
